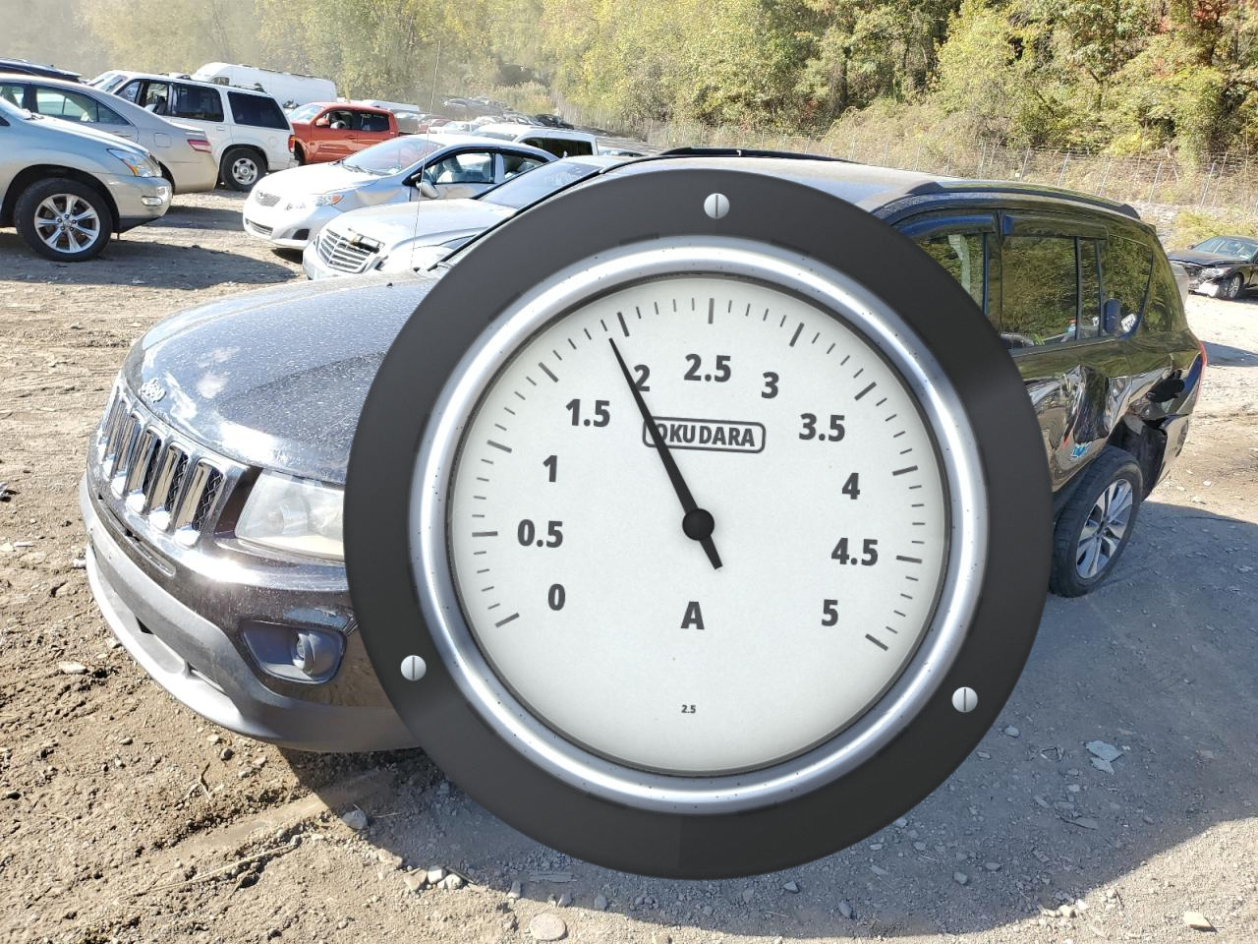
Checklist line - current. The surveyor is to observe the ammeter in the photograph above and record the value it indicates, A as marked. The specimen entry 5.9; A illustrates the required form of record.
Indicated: 1.9; A
